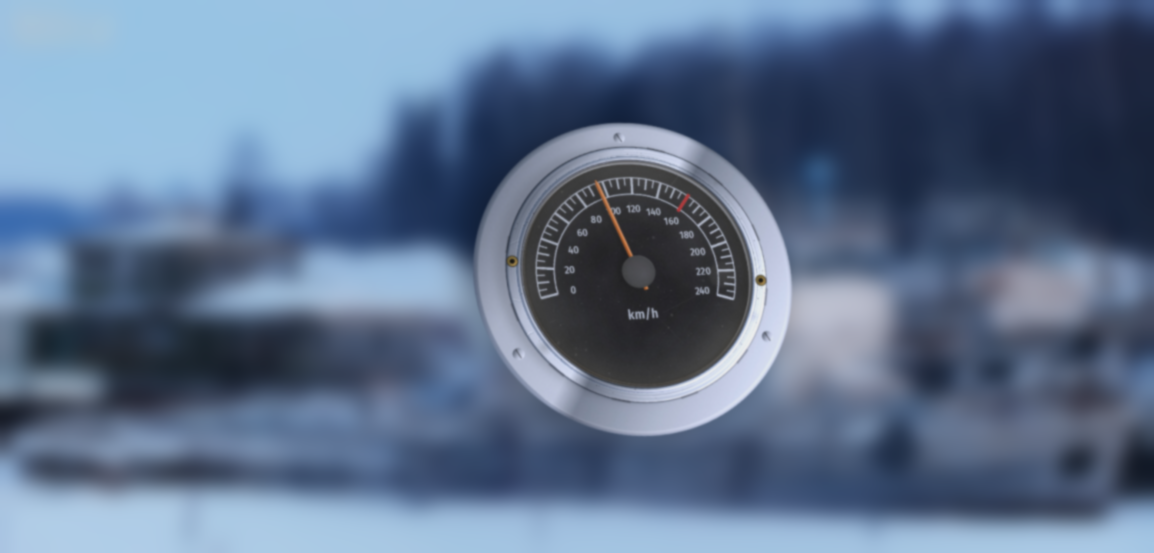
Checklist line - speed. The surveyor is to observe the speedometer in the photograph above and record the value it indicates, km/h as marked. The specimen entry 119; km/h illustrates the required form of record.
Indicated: 95; km/h
